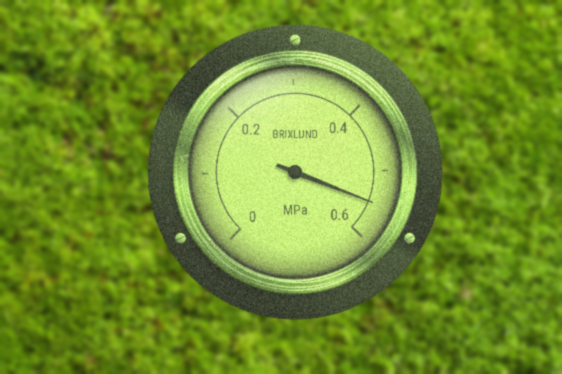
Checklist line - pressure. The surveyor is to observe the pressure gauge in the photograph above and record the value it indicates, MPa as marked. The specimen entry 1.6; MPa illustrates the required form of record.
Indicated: 0.55; MPa
